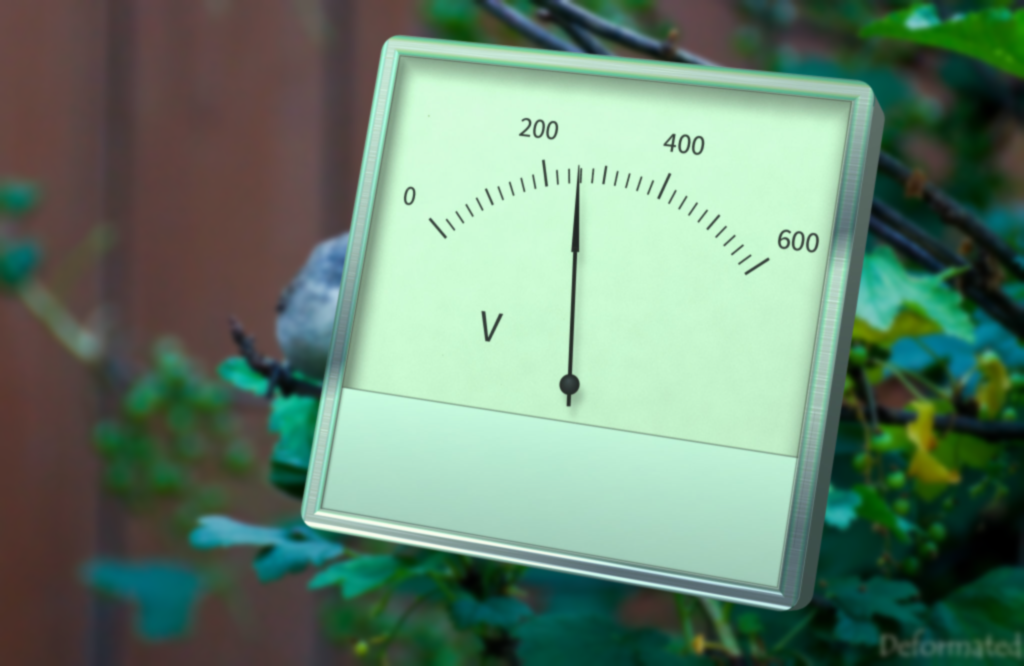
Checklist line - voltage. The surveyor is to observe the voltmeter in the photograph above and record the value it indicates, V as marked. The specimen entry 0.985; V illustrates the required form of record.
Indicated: 260; V
